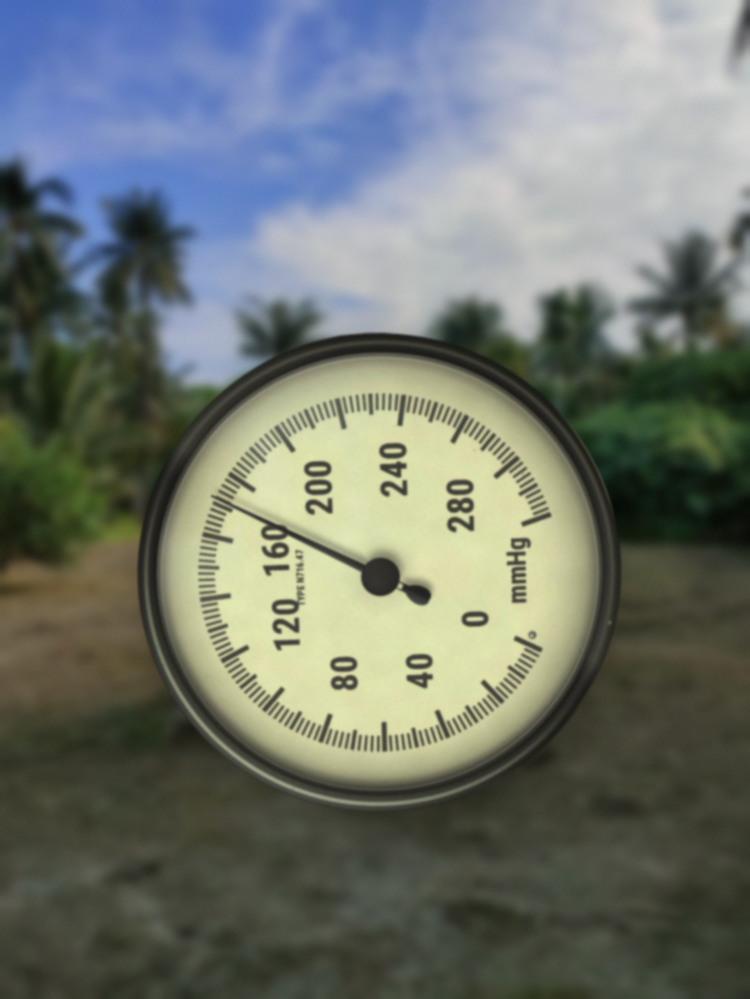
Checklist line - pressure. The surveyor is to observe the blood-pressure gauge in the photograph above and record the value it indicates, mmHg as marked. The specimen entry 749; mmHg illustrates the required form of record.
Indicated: 172; mmHg
